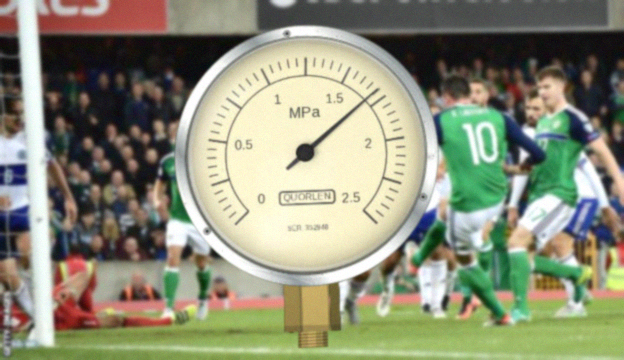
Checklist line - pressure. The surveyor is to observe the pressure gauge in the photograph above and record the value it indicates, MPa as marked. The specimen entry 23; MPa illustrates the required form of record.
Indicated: 1.7; MPa
